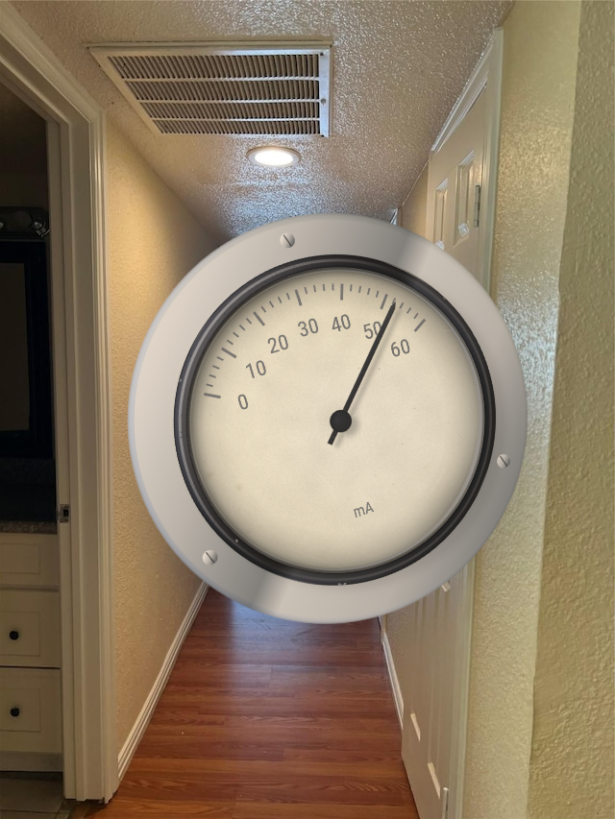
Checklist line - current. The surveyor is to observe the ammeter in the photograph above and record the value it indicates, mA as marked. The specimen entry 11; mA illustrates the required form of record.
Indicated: 52; mA
